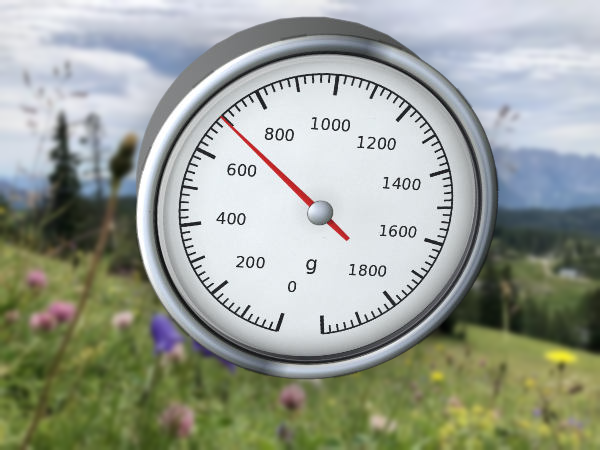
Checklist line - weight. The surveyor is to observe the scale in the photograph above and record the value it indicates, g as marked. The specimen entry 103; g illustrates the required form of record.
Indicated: 700; g
